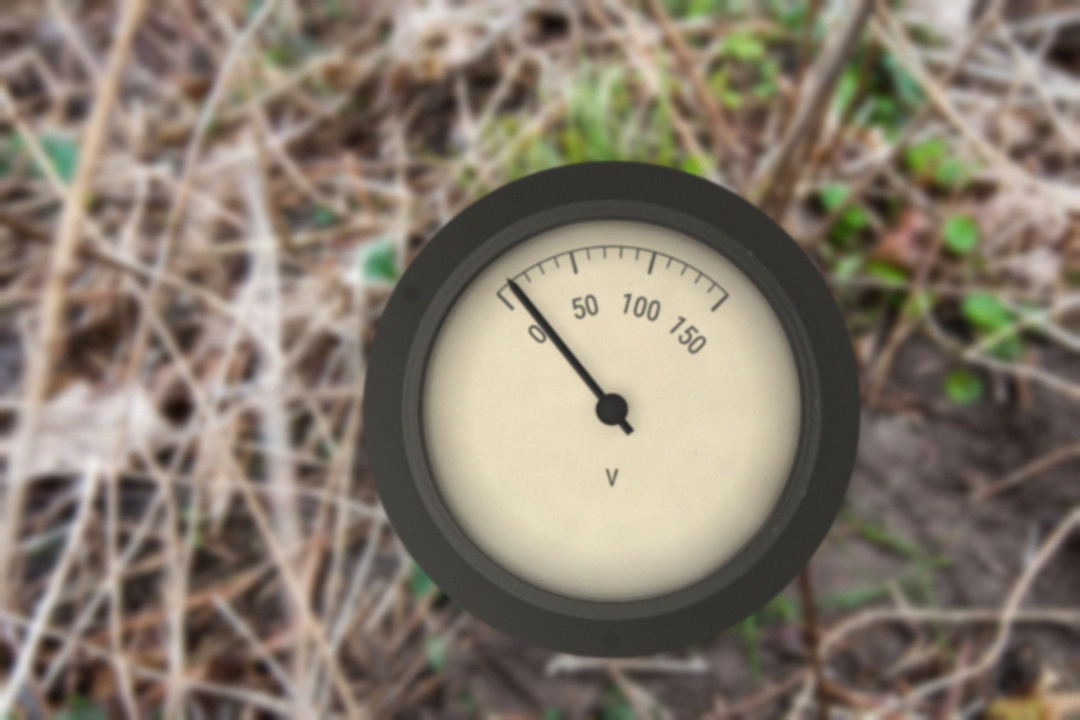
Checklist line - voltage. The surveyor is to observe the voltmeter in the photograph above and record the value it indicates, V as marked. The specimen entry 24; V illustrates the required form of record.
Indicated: 10; V
